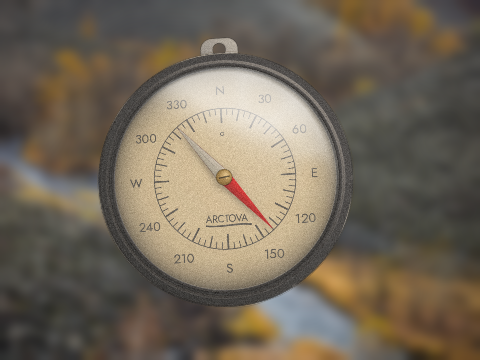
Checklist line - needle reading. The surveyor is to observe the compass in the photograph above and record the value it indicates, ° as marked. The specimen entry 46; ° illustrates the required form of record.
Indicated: 140; °
